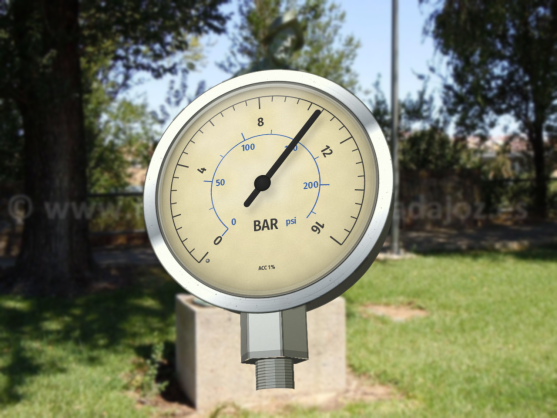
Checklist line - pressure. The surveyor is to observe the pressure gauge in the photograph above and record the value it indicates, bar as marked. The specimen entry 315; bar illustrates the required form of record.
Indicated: 10.5; bar
